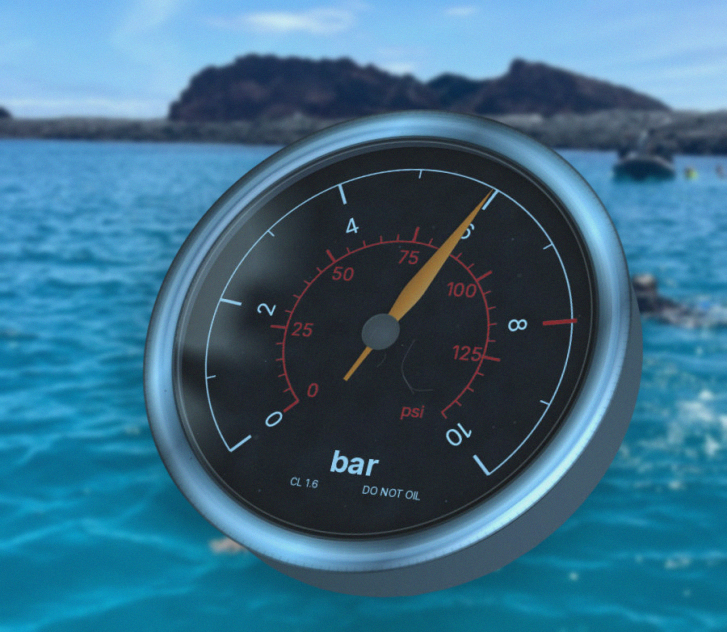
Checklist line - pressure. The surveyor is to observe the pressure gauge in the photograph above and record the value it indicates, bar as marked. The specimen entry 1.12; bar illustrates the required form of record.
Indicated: 6; bar
